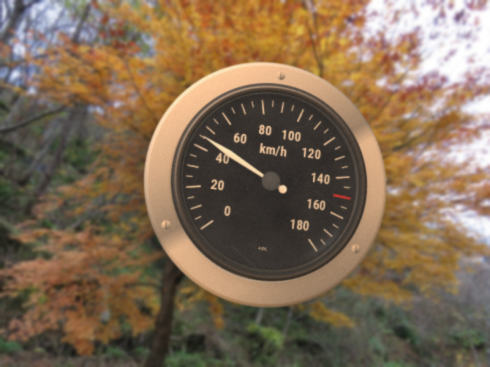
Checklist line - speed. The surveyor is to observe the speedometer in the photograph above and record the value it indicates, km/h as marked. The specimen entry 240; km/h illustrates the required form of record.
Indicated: 45; km/h
